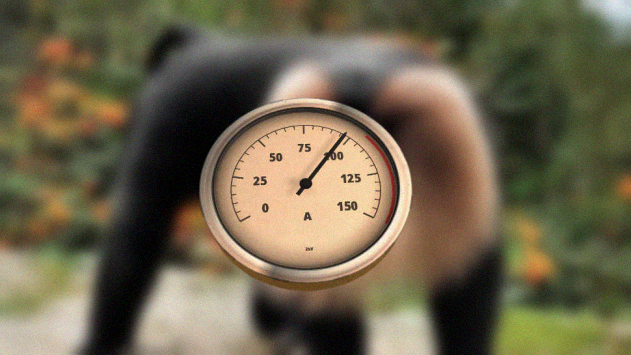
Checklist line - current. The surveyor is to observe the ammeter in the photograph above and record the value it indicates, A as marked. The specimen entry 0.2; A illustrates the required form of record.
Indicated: 97.5; A
